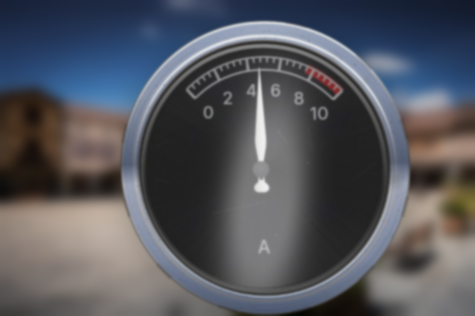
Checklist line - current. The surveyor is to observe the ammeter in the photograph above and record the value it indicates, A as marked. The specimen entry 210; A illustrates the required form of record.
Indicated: 4.8; A
